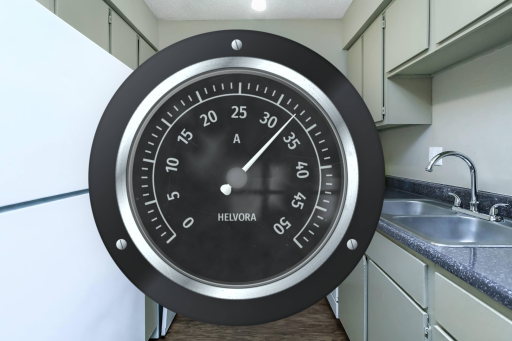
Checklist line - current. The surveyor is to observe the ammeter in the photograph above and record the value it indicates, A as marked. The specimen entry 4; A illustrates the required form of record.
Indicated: 32.5; A
